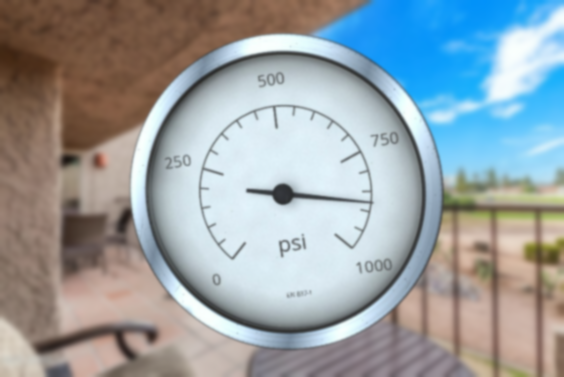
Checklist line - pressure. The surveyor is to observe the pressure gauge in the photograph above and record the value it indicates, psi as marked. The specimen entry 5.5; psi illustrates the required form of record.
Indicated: 875; psi
